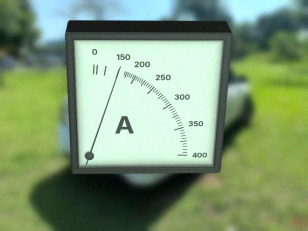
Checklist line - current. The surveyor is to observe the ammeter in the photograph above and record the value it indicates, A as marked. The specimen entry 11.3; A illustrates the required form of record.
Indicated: 150; A
